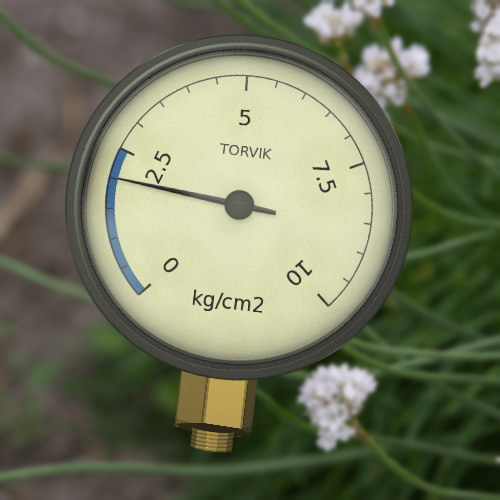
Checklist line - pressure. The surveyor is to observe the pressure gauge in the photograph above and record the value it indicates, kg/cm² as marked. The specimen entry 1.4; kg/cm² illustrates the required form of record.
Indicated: 2; kg/cm²
